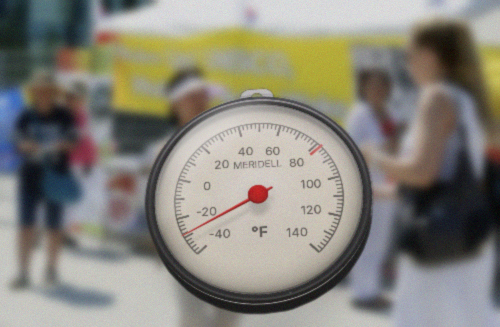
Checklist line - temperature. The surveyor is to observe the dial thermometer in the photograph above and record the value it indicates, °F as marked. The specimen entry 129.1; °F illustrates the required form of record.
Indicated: -30; °F
